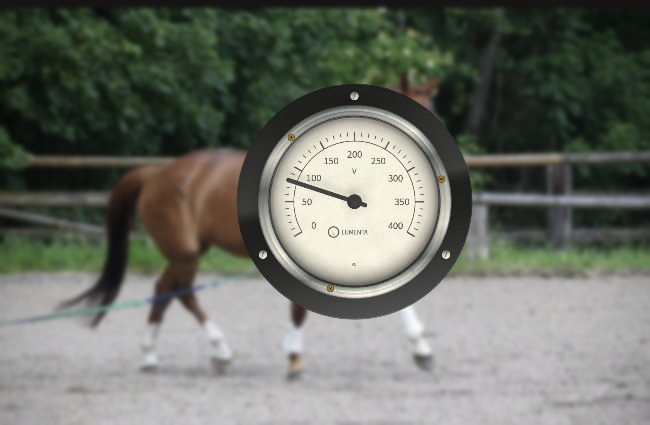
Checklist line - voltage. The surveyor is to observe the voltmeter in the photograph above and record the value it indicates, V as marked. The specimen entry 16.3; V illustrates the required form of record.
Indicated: 80; V
